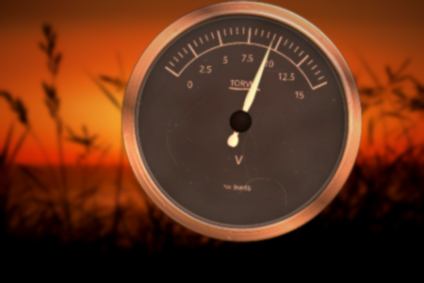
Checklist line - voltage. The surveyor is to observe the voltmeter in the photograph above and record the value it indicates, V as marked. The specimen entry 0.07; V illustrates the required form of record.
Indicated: 9.5; V
